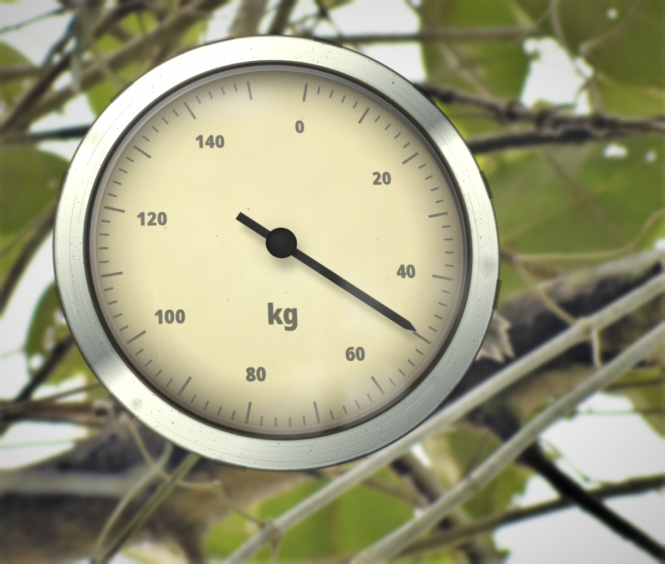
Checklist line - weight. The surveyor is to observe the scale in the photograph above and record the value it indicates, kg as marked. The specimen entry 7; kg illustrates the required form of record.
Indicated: 50; kg
